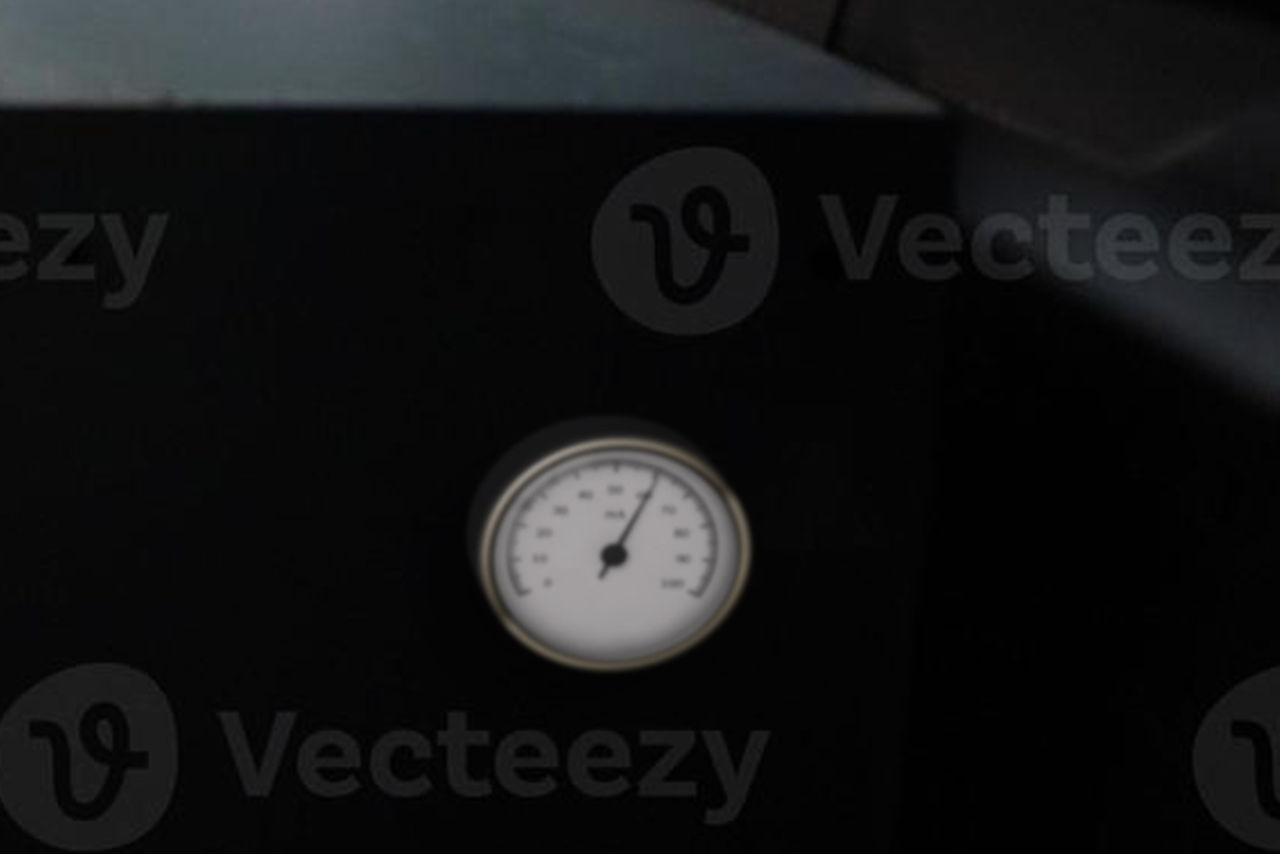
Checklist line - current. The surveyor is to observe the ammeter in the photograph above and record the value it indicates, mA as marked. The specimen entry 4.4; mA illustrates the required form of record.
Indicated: 60; mA
